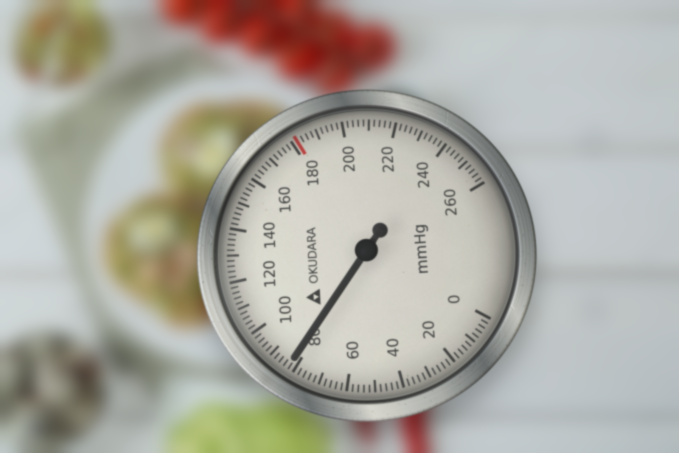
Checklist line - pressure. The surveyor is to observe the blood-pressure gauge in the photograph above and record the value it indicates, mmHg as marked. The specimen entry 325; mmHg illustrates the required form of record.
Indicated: 82; mmHg
